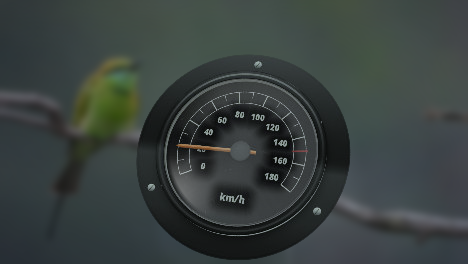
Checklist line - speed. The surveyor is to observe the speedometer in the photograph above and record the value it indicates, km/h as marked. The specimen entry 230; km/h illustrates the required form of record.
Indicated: 20; km/h
